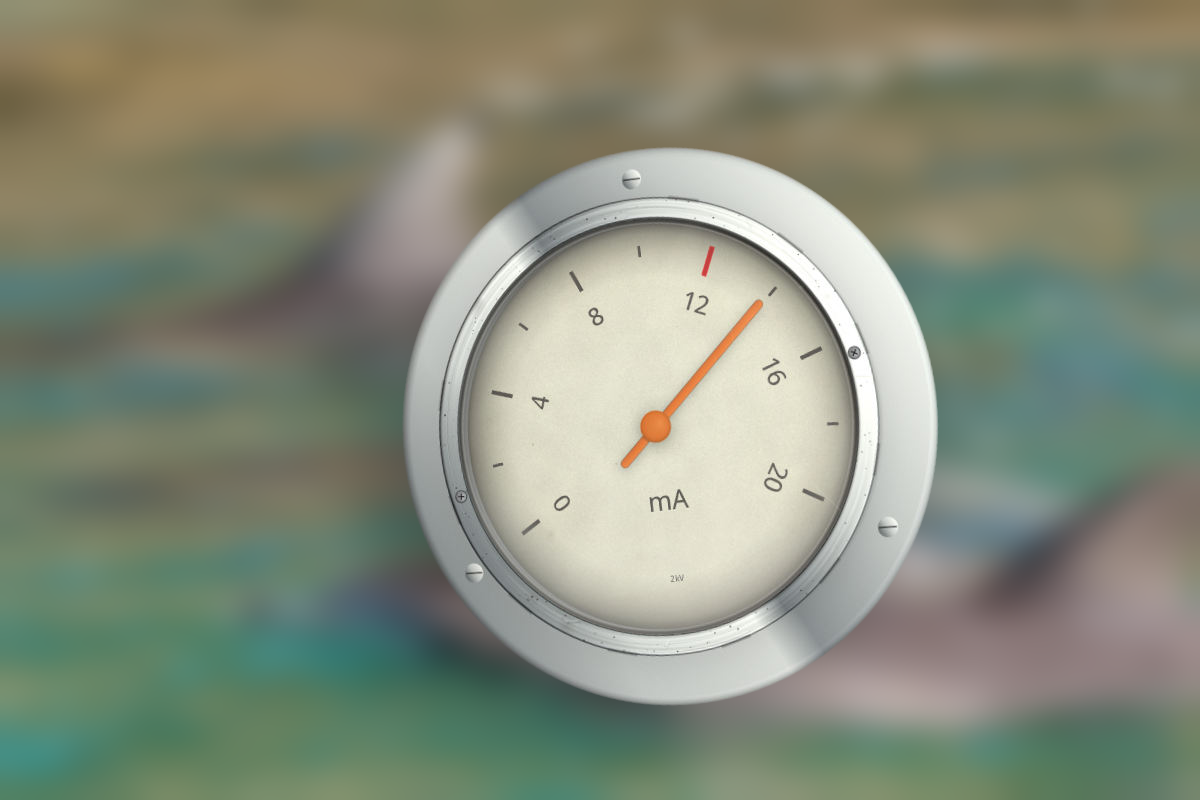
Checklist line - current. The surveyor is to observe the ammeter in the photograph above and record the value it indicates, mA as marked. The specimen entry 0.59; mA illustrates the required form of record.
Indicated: 14; mA
